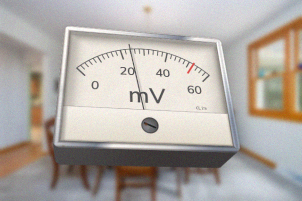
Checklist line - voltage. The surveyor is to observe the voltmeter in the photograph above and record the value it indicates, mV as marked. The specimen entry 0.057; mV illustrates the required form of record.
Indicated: 24; mV
